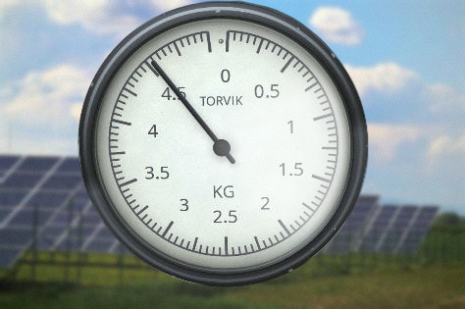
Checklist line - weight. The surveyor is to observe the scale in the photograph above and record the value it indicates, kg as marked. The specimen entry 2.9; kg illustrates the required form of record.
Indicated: 4.55; kg
